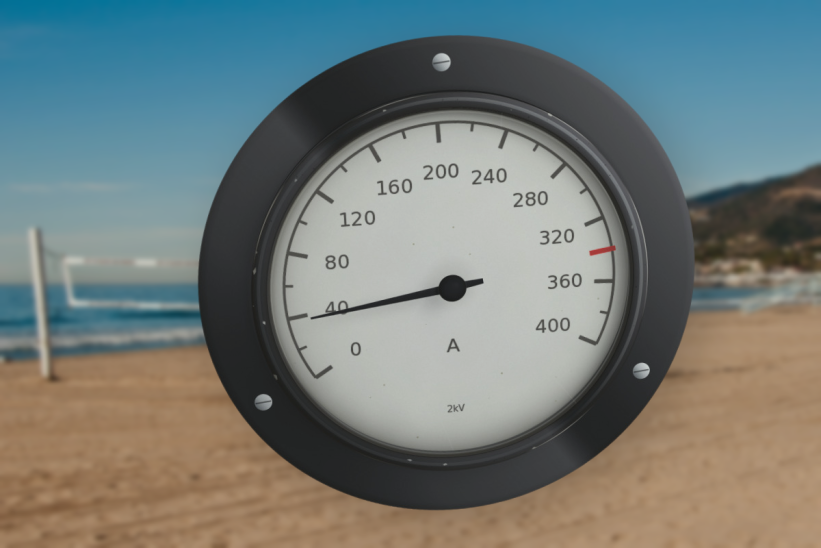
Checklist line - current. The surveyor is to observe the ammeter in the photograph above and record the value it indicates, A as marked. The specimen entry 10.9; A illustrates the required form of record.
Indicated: 40; A
